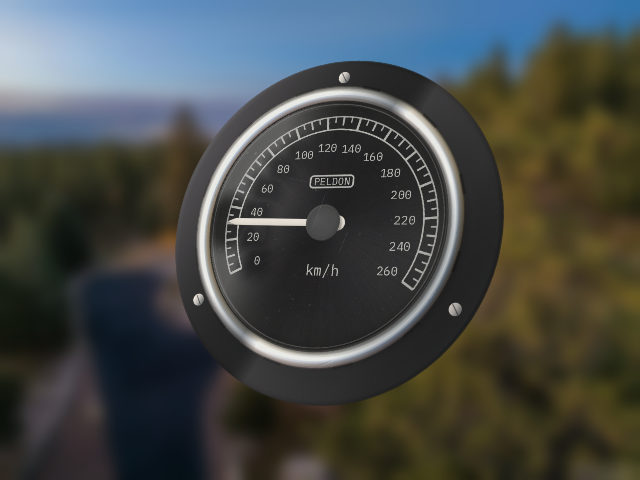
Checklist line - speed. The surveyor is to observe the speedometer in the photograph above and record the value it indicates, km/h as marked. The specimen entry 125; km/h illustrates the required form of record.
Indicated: 30; km/h
